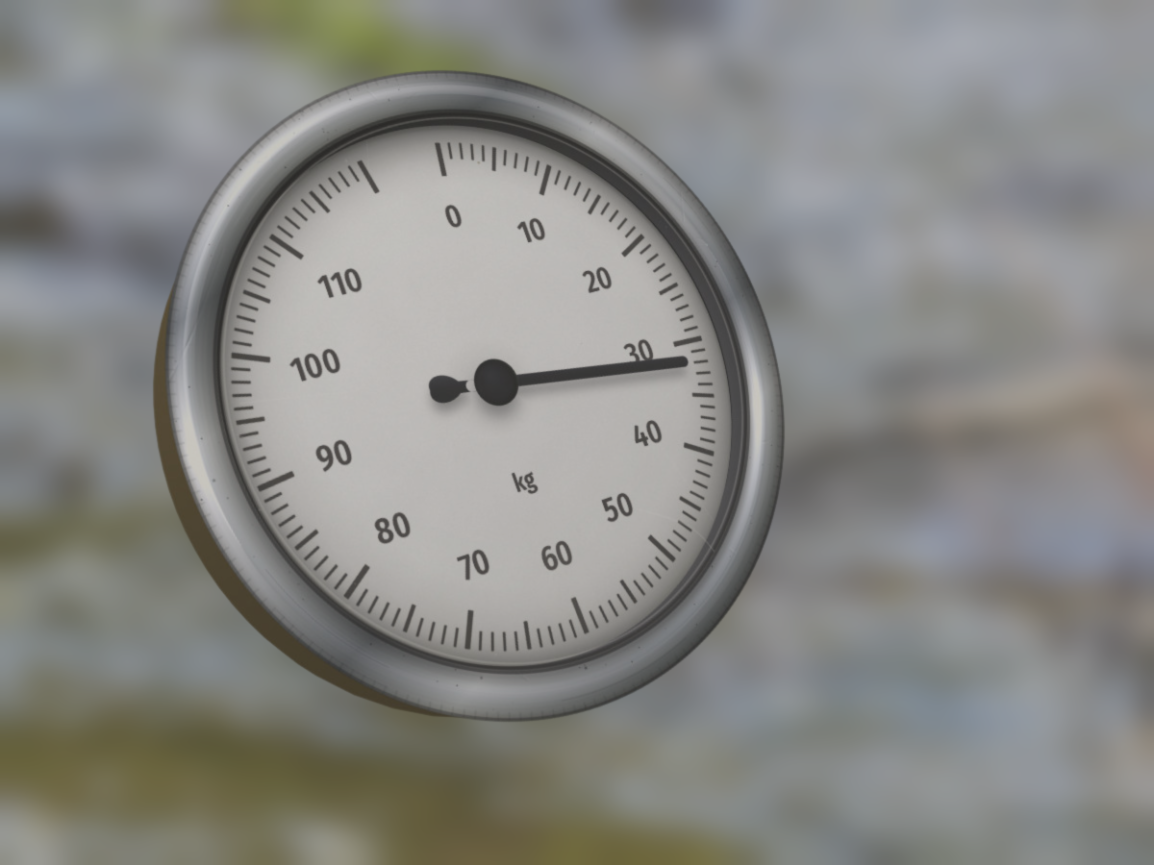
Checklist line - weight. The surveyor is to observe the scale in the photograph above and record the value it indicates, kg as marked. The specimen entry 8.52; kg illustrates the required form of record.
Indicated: 32; kg
